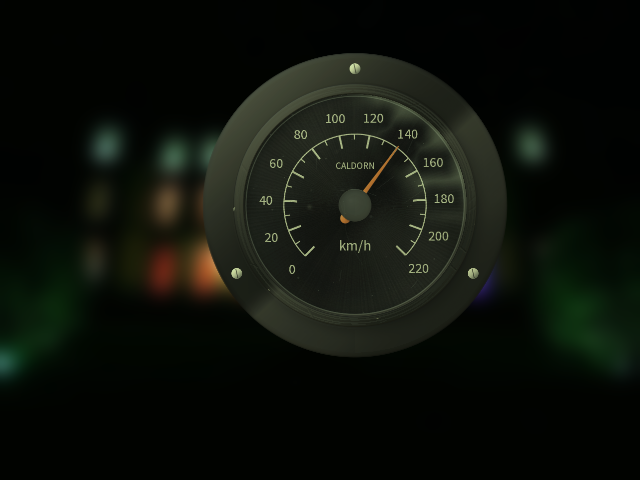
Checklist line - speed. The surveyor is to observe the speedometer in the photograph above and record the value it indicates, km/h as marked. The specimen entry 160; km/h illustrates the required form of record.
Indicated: 140; km/h
